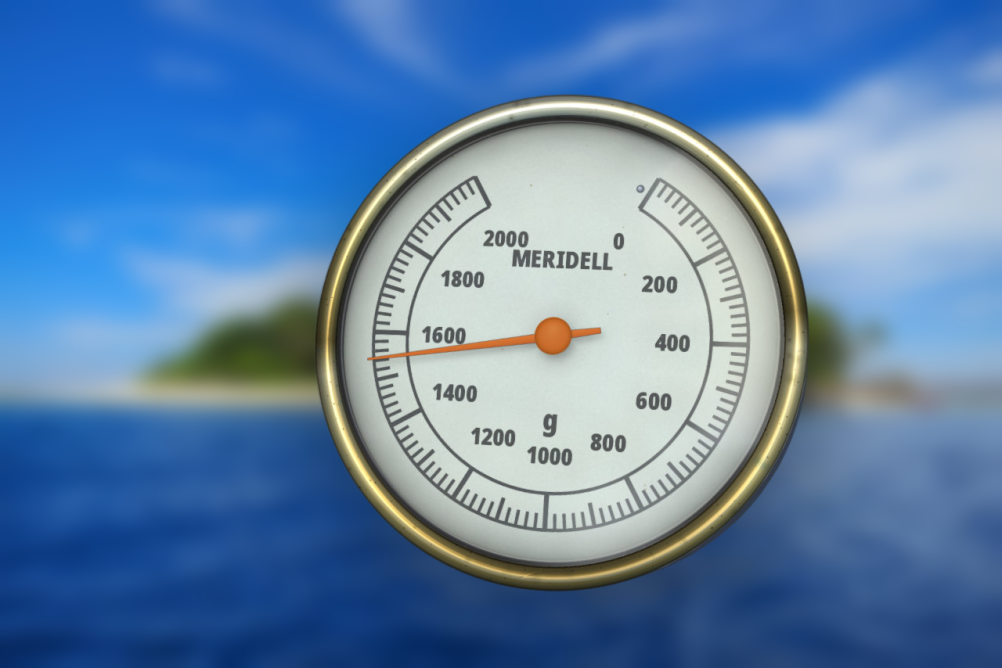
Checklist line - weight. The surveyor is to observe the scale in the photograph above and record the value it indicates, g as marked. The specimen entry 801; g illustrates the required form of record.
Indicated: 1540; g
